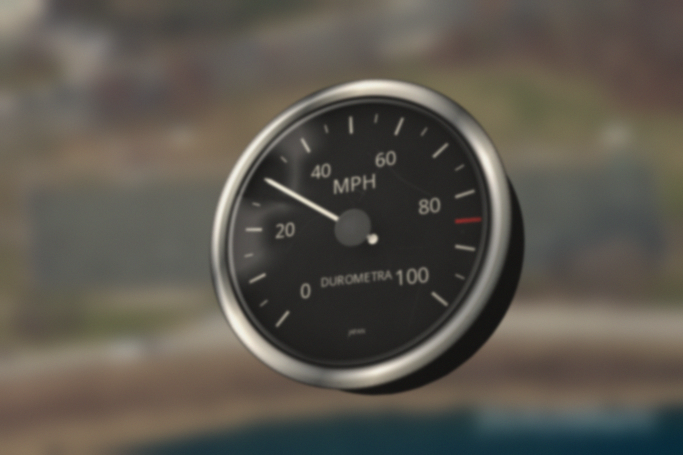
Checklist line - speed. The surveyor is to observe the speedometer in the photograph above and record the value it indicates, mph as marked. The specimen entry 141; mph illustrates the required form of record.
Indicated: 30; mph
